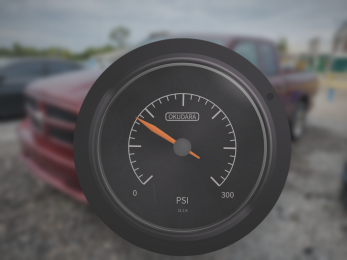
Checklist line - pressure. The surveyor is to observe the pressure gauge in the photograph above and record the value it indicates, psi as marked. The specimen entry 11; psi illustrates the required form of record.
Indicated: 85; psi
